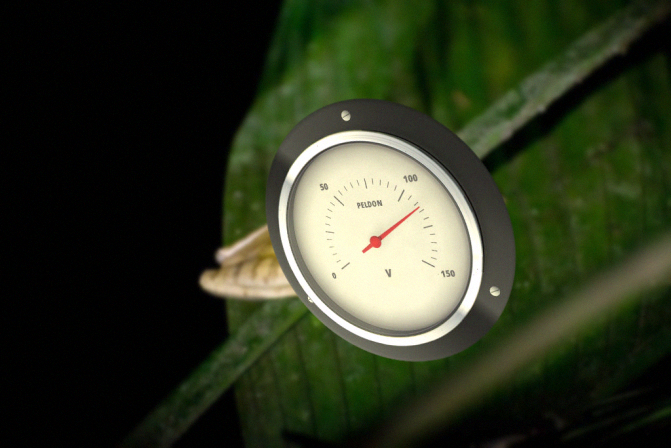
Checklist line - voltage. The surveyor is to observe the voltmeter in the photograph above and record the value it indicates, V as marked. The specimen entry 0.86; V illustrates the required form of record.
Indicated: 112.5; V
